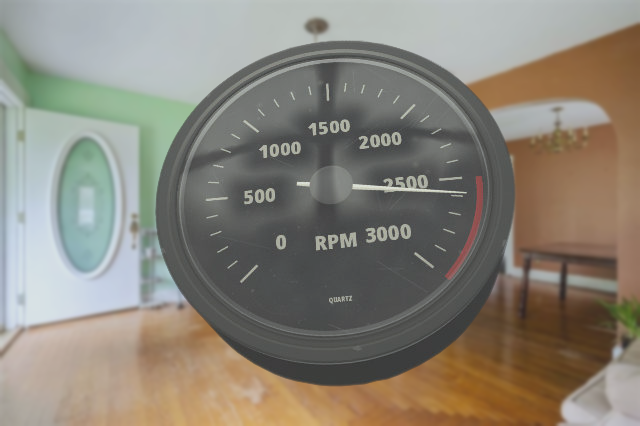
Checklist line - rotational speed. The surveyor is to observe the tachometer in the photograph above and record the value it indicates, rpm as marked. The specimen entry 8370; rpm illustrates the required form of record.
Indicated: 2600; rpm
